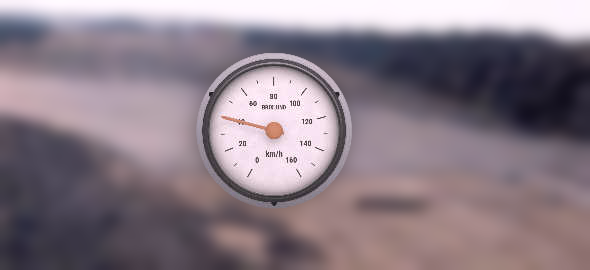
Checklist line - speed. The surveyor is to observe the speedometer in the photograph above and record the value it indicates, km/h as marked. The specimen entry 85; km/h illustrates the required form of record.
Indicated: 40; km/h
